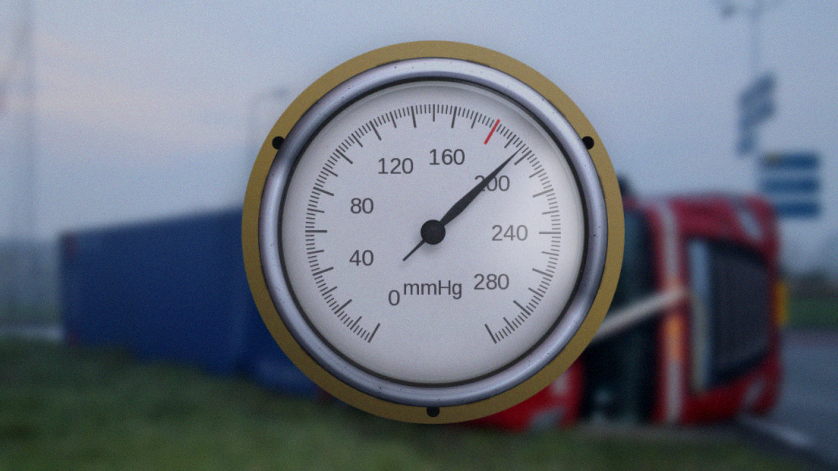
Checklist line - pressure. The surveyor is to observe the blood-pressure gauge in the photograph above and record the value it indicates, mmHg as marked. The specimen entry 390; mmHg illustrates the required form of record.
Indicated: 196; mmHg
